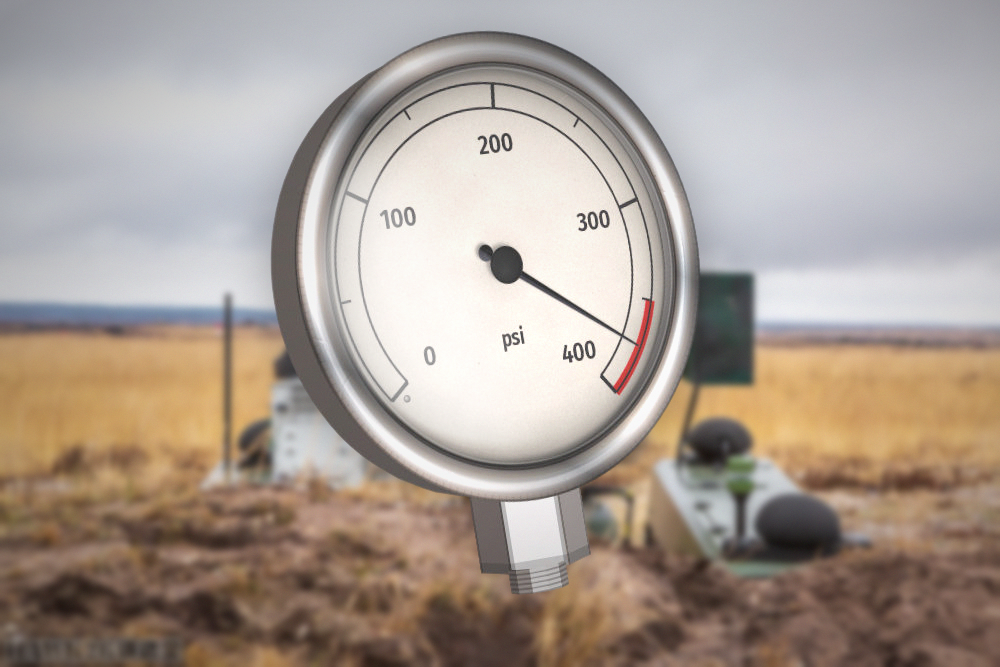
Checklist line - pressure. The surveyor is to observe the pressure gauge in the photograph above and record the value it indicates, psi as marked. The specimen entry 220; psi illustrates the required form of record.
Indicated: 375; psi
